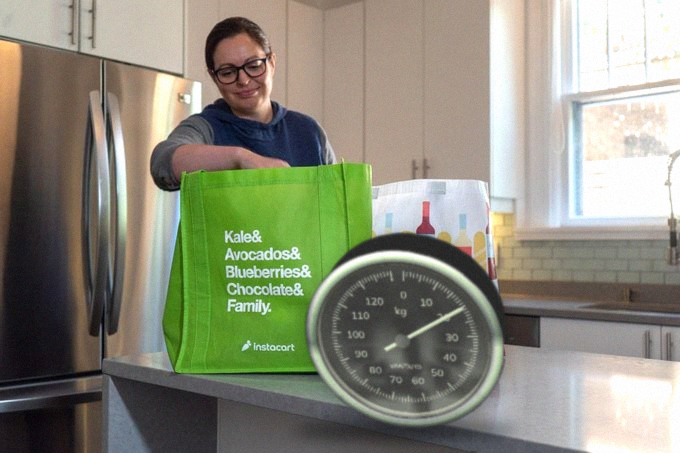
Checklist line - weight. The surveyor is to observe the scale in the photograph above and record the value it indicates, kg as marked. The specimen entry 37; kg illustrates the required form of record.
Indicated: 20; kg
